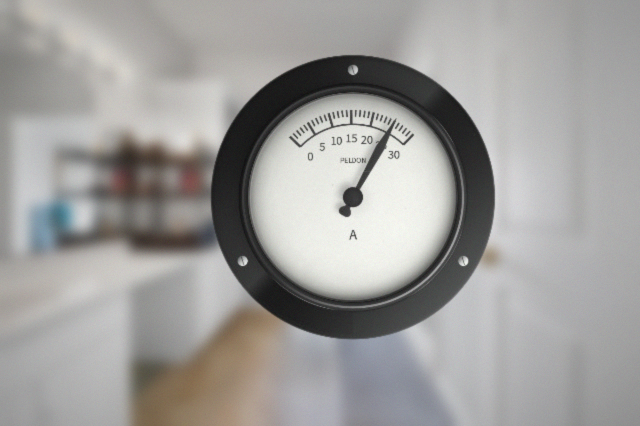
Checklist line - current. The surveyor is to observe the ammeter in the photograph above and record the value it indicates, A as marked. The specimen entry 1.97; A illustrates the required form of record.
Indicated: 25; A
